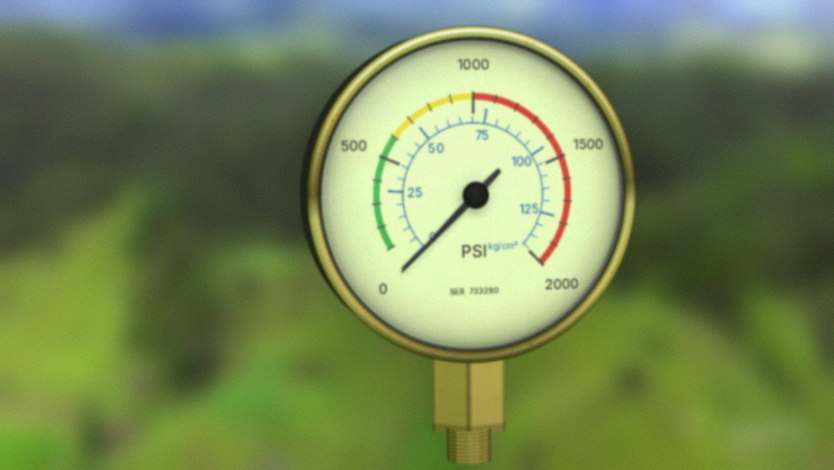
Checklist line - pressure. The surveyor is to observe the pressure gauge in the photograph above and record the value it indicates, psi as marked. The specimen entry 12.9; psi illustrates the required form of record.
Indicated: 0; psi
